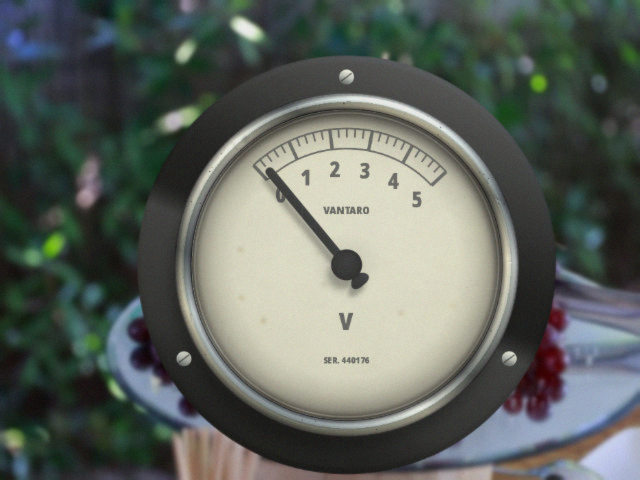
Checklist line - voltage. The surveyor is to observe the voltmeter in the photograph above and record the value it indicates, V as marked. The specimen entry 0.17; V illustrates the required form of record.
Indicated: 0.2; V
